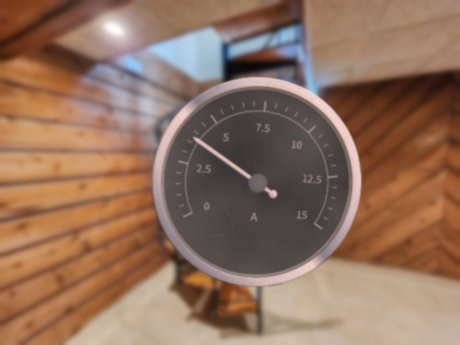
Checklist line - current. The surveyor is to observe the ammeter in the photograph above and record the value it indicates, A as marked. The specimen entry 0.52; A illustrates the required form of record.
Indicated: 3.75; A
